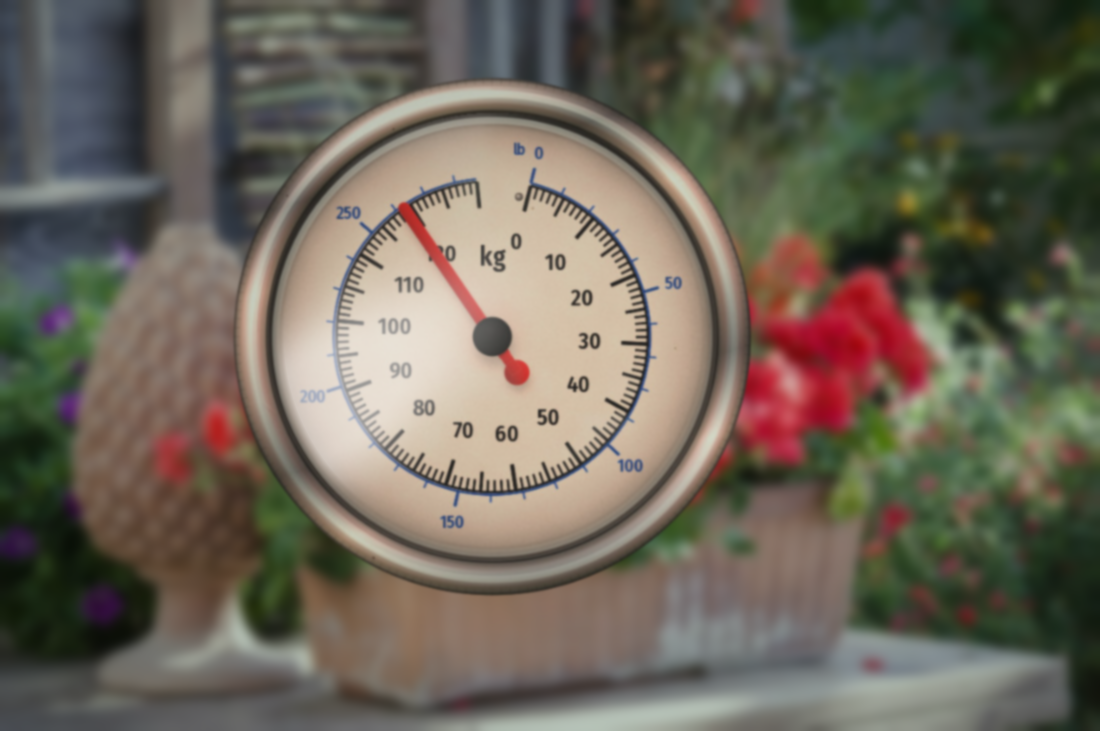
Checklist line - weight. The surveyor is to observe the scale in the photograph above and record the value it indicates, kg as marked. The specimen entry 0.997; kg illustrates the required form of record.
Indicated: 119; kg
